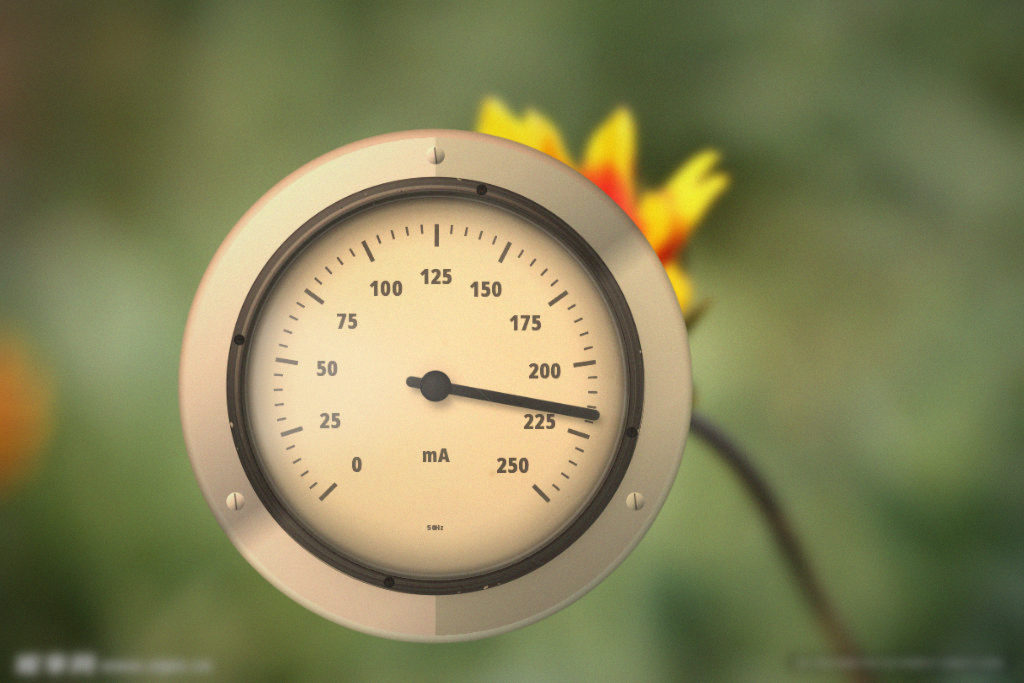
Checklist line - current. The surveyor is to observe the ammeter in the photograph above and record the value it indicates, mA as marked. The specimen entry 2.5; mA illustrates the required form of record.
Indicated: 217.5; mA
